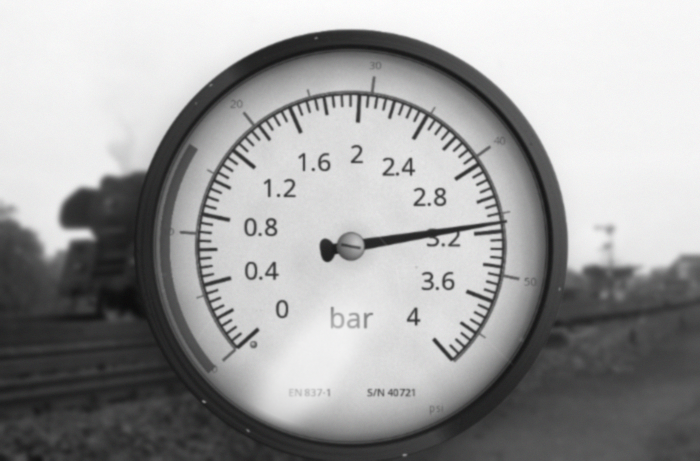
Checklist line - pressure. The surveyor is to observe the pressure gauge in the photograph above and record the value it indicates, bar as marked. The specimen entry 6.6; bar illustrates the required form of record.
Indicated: 3.15; bar
